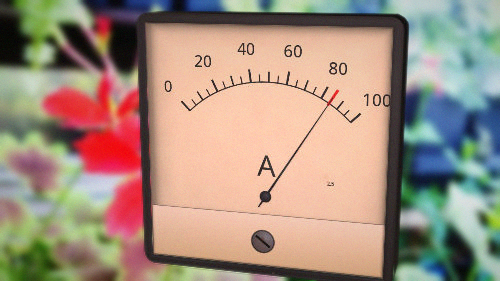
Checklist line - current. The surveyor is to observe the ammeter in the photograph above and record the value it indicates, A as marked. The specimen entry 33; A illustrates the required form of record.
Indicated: 85; A
